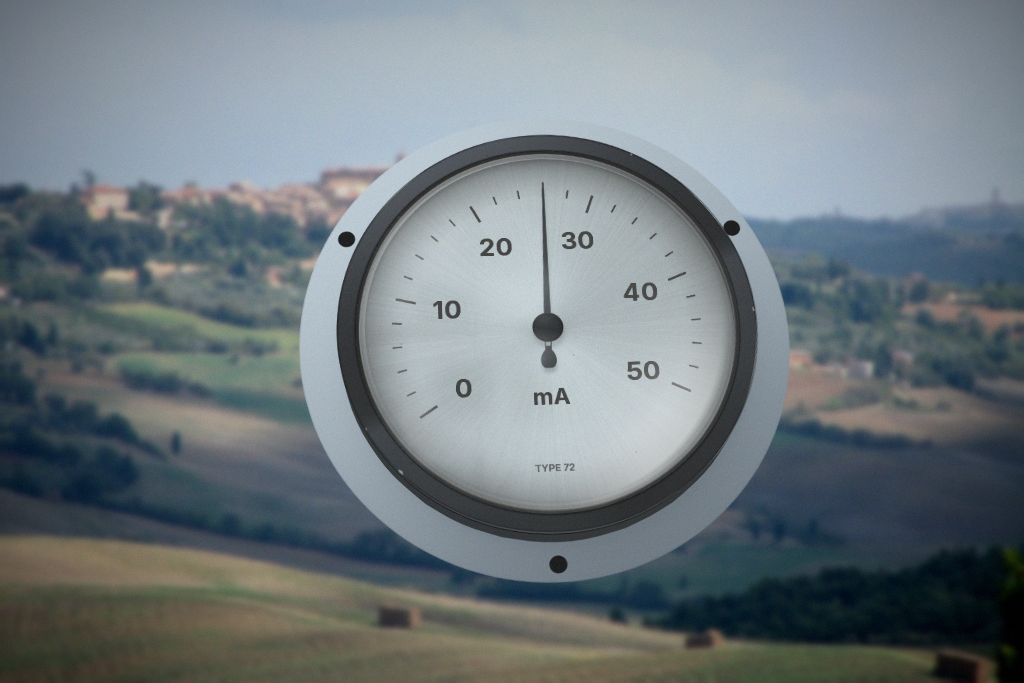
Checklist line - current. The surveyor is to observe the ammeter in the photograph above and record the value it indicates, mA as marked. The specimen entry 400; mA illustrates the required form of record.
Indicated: 26; mA
